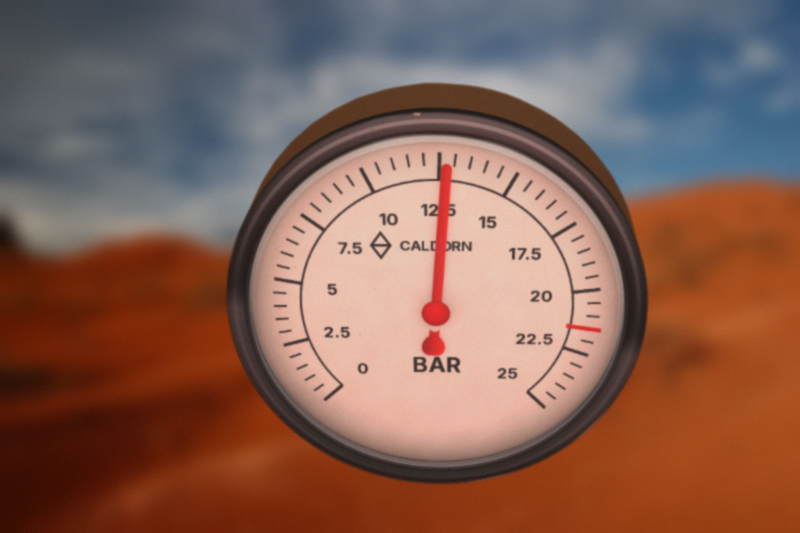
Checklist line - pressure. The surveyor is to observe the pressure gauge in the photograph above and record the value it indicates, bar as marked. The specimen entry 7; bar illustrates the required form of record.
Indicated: 12.75; bar
